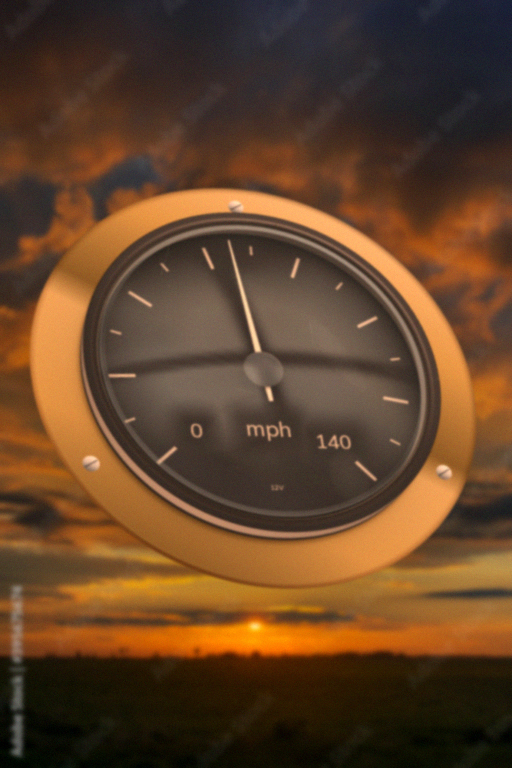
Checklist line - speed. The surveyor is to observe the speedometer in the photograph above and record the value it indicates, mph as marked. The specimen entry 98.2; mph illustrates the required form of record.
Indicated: 65; mph
